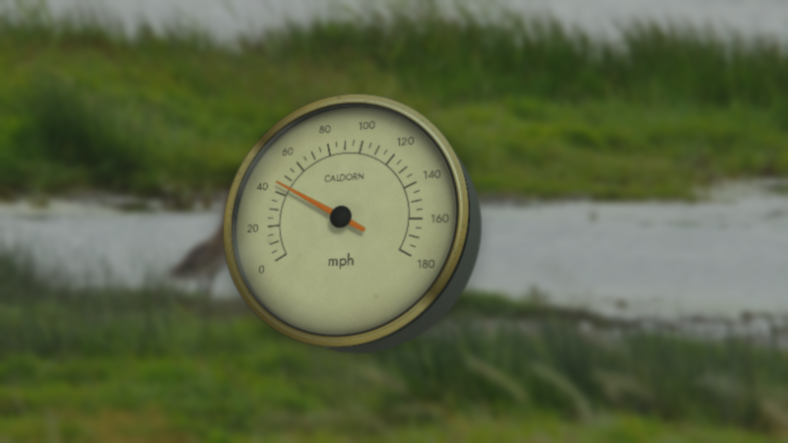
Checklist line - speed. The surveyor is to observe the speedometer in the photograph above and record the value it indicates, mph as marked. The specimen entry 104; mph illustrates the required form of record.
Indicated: 45; mph
